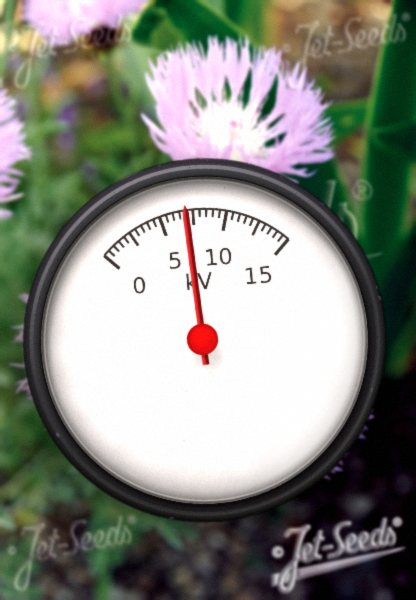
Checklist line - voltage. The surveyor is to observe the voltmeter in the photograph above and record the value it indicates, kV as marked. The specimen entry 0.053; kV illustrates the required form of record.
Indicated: 7; kV
